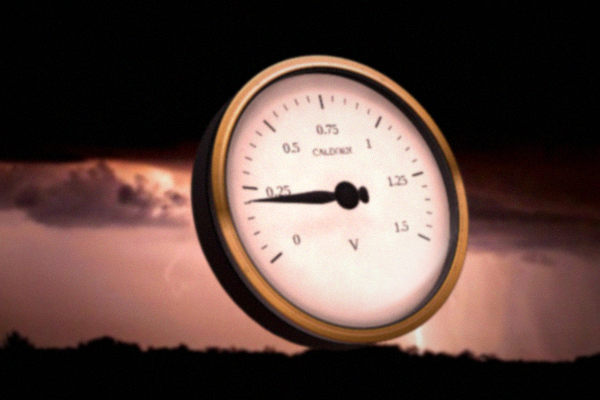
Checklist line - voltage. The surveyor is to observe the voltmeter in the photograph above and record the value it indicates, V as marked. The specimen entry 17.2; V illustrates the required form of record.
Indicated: 0.2; V
